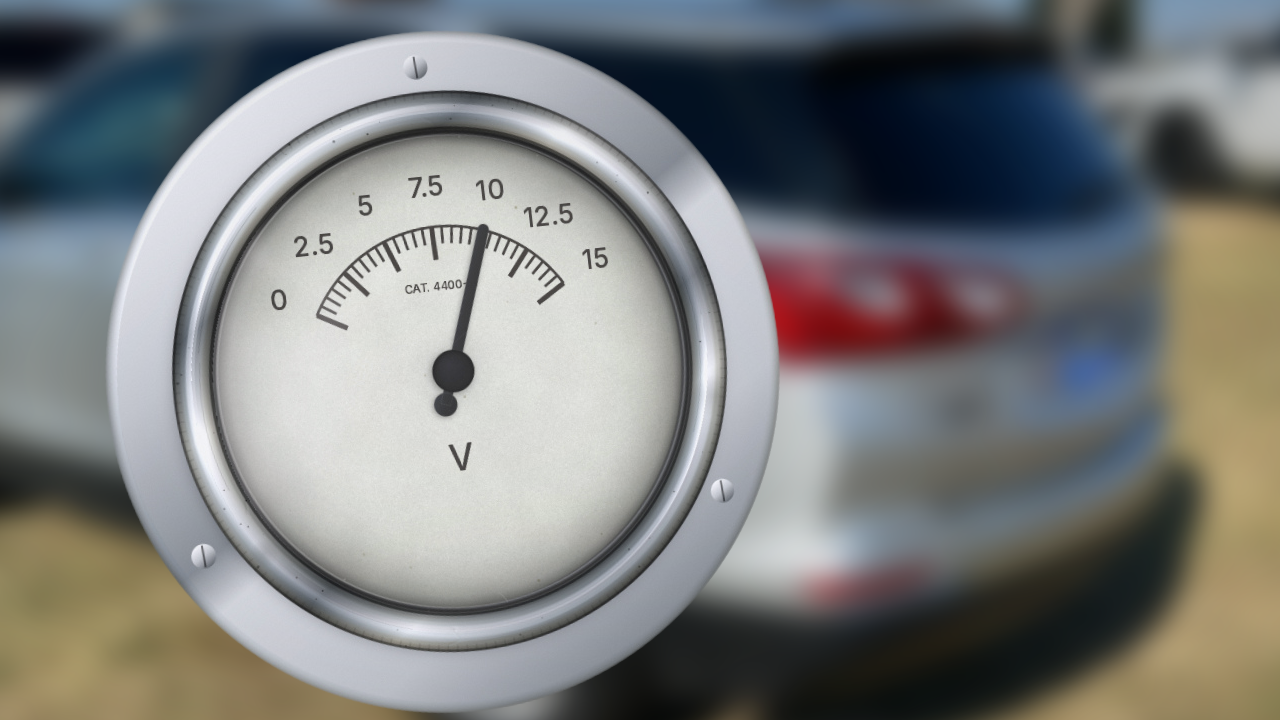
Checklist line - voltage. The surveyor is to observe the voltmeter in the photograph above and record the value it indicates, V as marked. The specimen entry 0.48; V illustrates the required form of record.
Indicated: 10; V
